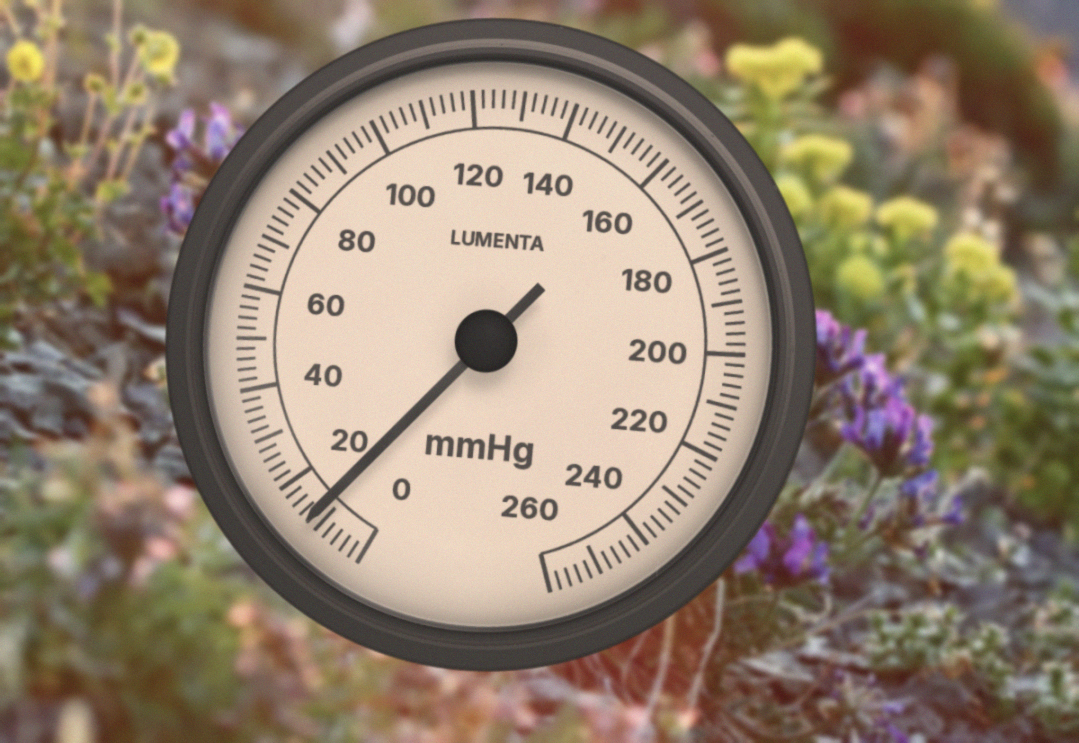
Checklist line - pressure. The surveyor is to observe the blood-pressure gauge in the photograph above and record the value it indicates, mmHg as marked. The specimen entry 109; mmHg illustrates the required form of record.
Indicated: 12; mmHg
